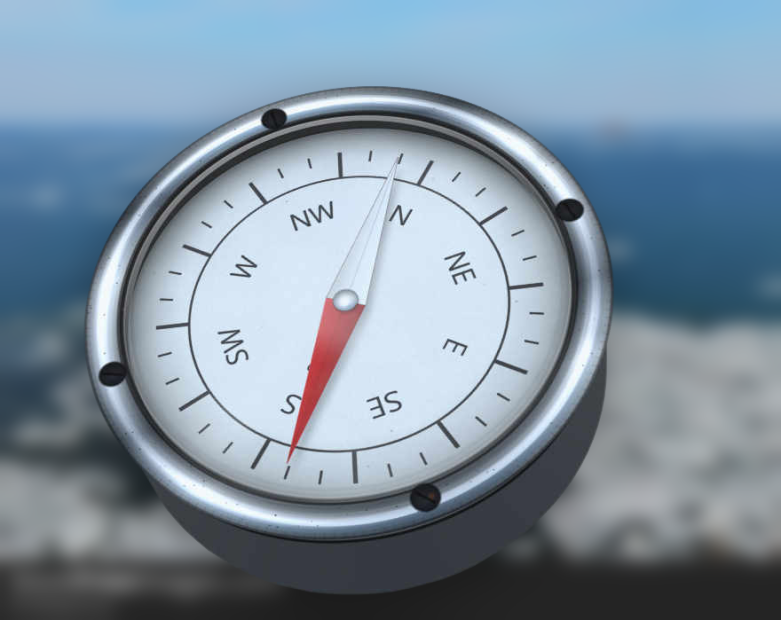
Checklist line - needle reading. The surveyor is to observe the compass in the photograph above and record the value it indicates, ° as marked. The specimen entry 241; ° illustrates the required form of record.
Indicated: 170; °
